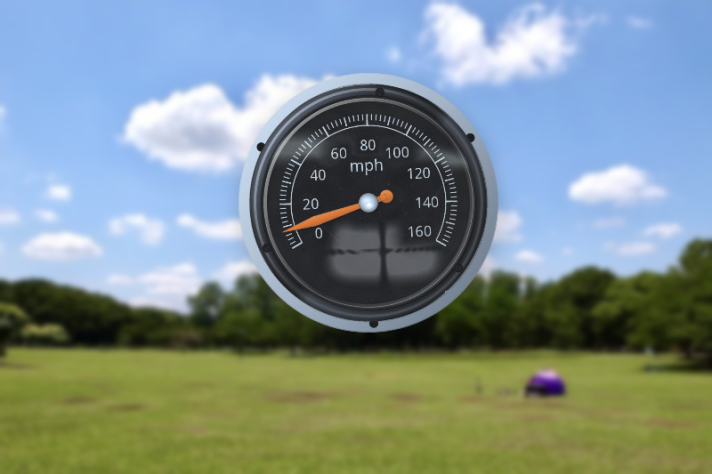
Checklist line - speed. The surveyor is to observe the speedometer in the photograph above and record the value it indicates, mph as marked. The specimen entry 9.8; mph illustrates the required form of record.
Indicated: 8; mph
